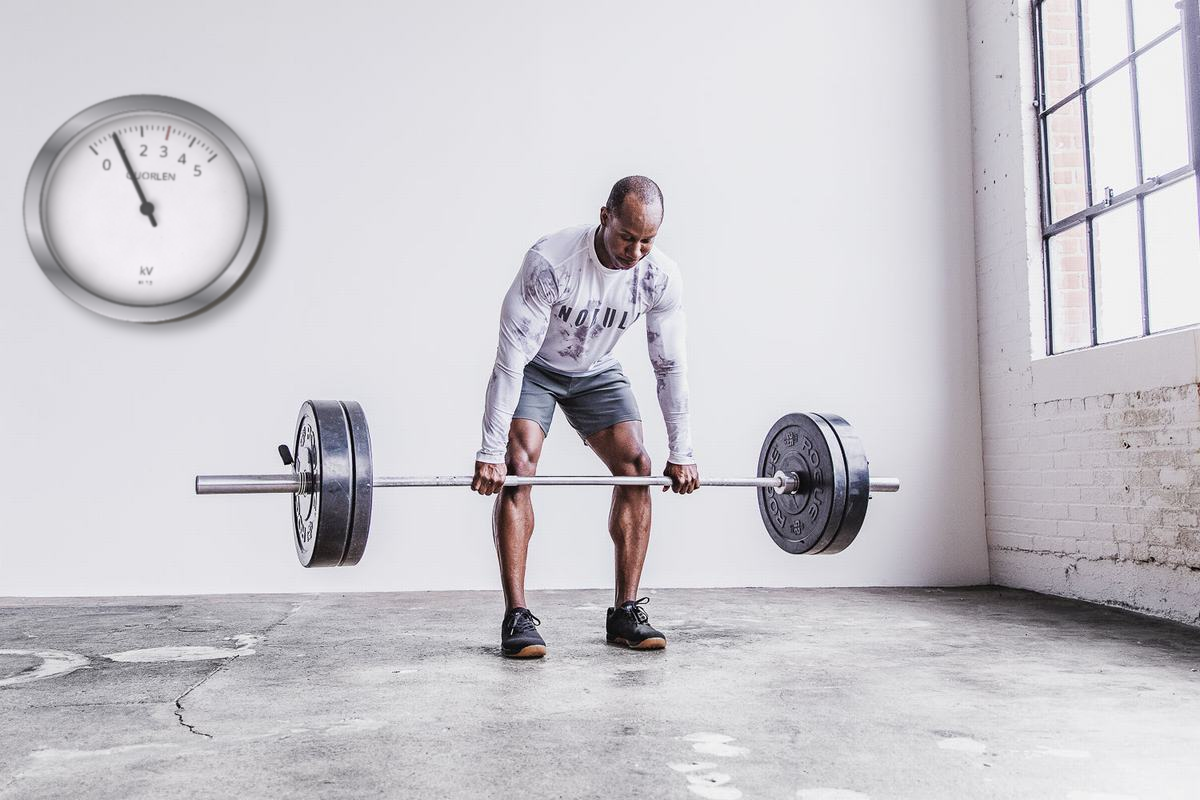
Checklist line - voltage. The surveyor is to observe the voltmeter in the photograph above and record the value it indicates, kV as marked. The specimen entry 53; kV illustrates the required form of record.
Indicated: 1; kV
